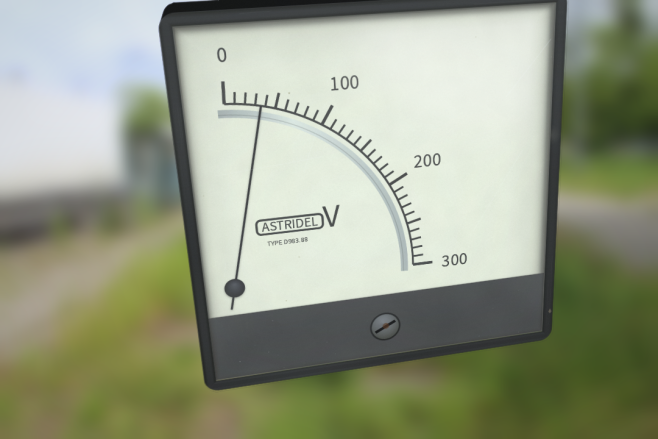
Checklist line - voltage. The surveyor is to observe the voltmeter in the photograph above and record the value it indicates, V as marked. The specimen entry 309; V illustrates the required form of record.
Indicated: 35; V
